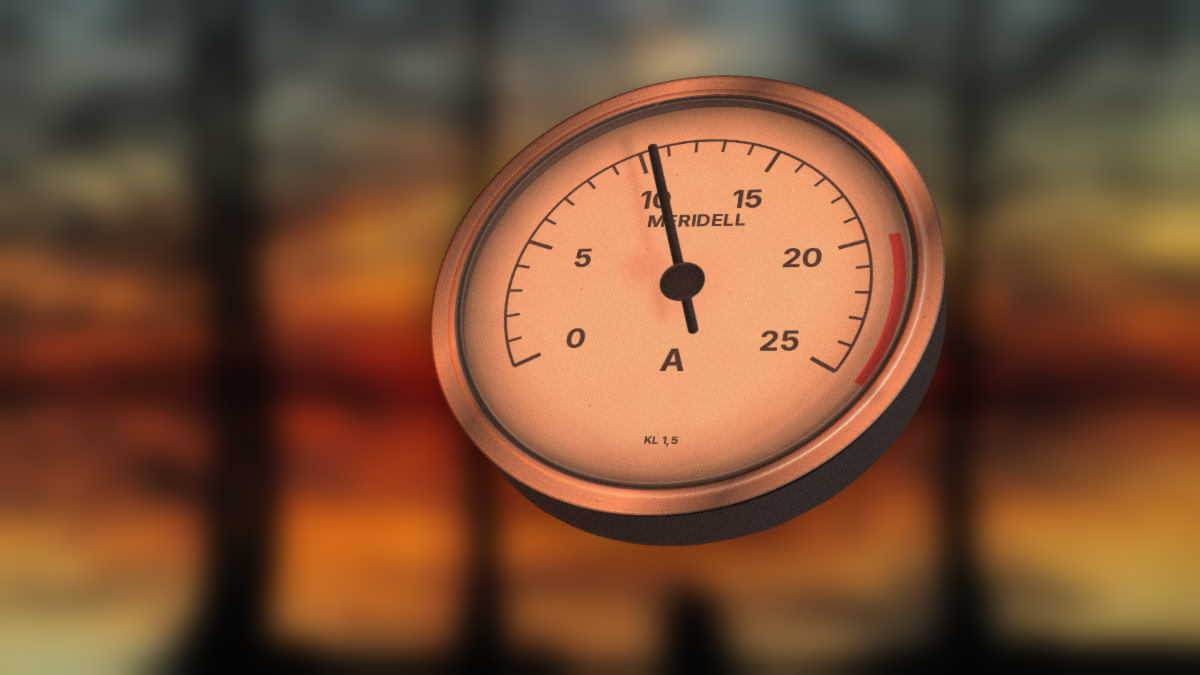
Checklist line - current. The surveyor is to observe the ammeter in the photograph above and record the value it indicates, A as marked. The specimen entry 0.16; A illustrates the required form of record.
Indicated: 10.5; A
